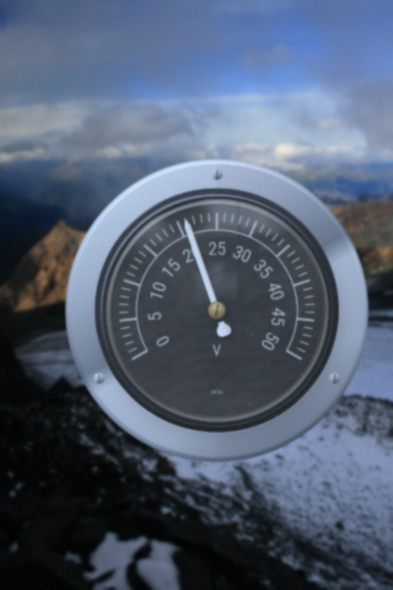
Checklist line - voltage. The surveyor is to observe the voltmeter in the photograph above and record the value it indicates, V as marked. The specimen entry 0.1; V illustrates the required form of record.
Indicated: 21; V
